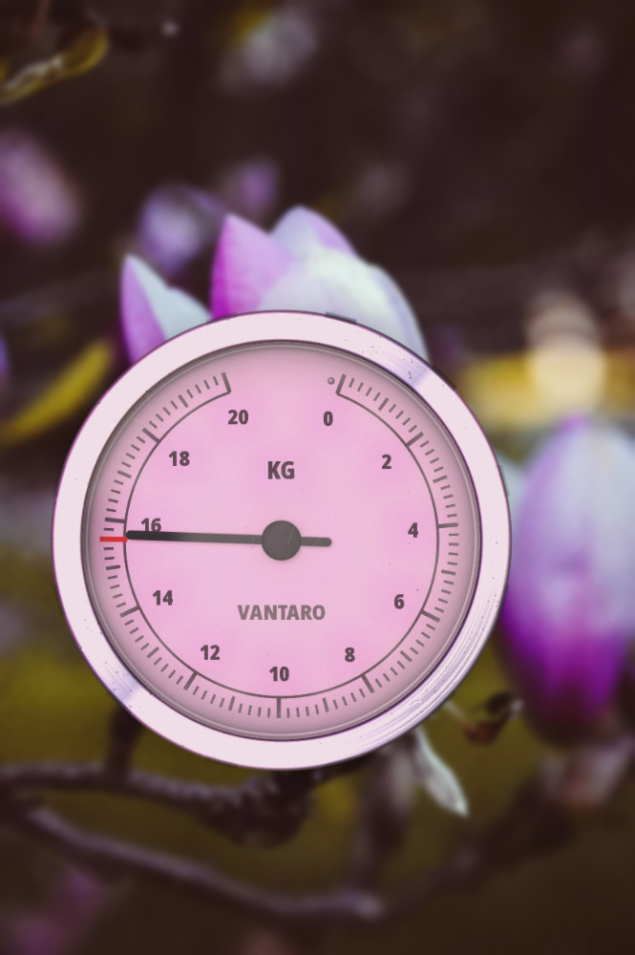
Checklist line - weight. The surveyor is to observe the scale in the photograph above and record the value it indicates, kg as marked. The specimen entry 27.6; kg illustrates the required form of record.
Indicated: 15.7; kg
